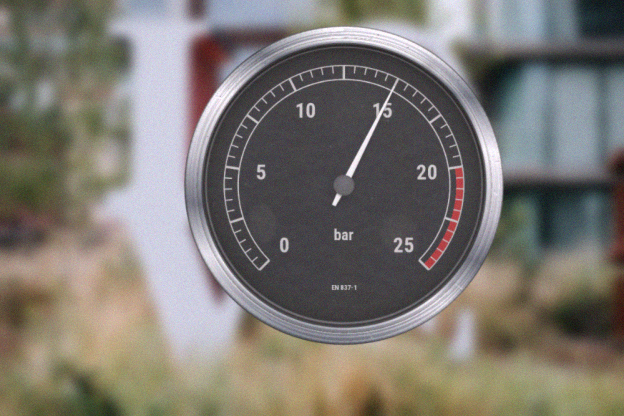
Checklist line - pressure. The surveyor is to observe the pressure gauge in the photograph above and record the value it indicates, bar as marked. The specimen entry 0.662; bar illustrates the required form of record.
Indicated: 15; bar
